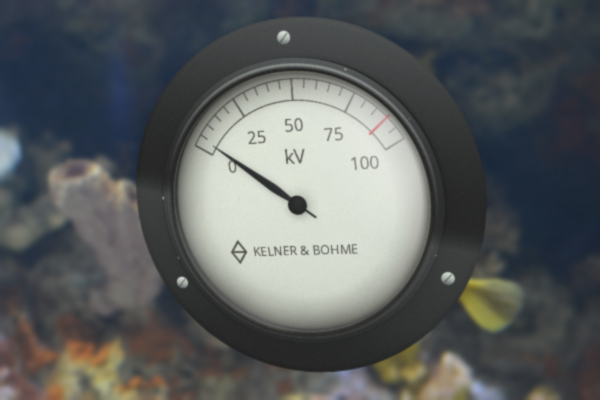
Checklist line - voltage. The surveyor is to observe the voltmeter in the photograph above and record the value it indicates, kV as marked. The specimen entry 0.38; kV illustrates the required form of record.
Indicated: 5; kV
